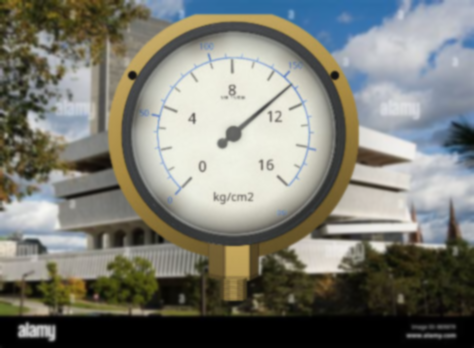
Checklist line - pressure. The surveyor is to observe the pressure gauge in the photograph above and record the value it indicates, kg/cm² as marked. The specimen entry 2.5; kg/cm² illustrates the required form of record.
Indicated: 11; kg/cm²
